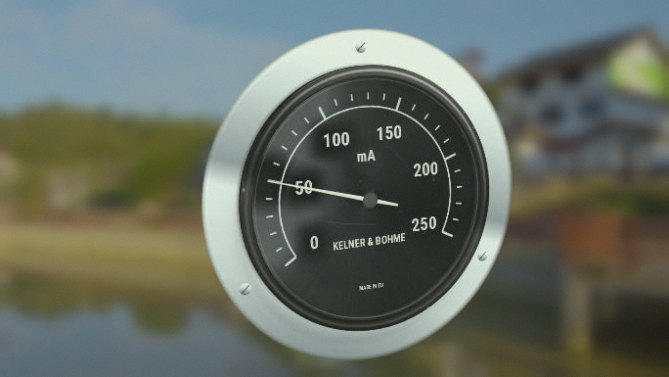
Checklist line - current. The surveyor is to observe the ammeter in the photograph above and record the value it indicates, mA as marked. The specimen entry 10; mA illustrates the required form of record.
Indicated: 50; mA
